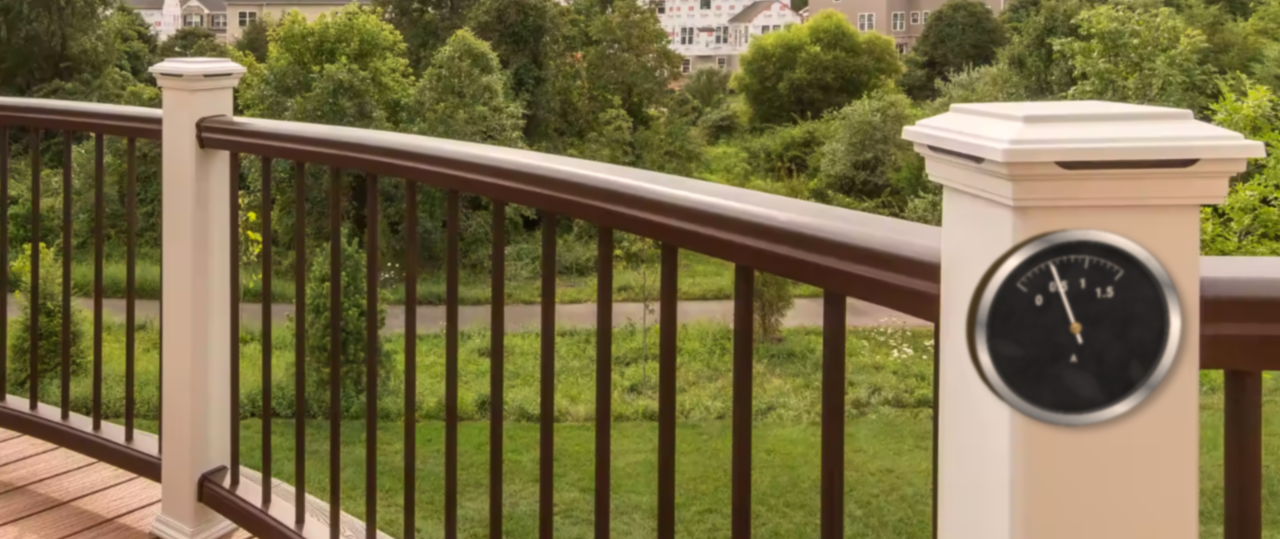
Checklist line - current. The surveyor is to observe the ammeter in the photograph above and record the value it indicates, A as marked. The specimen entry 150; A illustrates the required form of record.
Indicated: 0.5; A
